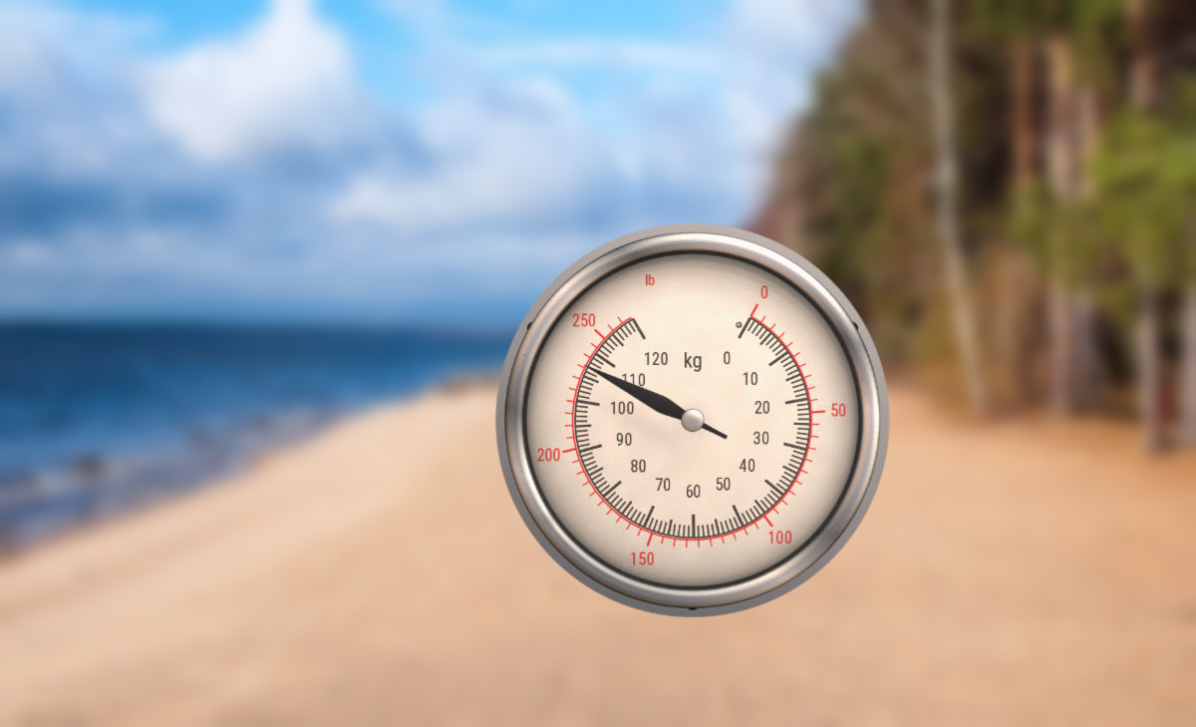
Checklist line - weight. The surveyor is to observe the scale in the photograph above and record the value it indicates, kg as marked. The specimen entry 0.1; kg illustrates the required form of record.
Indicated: 107; kg
